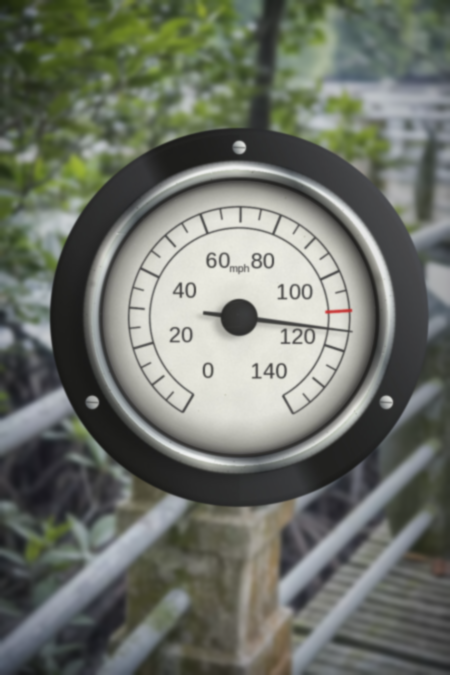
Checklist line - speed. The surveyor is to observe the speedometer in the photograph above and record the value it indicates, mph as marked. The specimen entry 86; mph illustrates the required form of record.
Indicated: 115; mph
